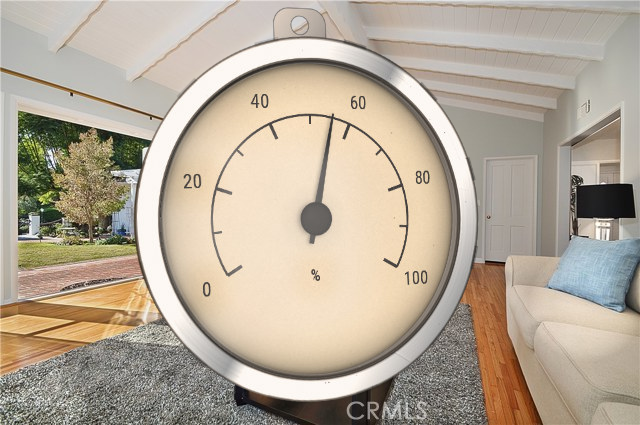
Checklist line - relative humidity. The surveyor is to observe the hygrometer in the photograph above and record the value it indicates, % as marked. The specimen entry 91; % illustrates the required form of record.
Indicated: 55; %
